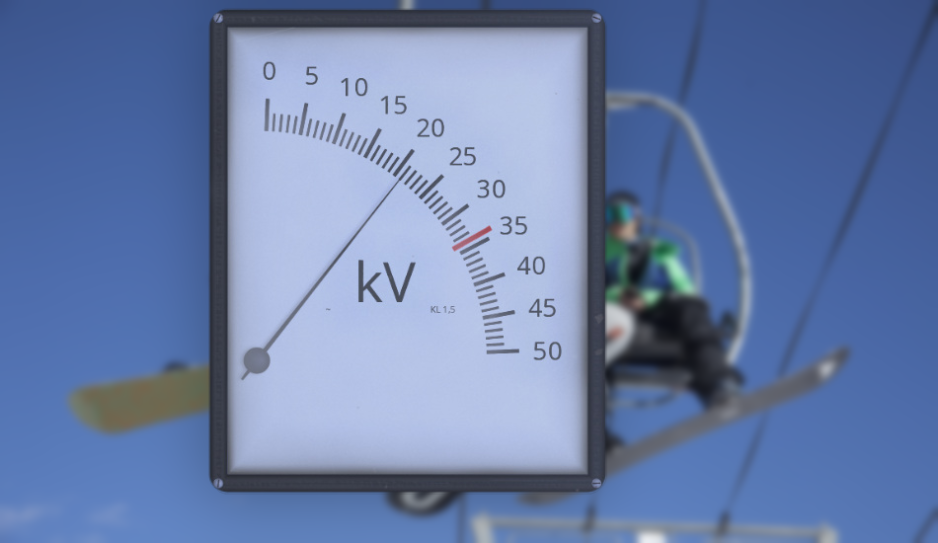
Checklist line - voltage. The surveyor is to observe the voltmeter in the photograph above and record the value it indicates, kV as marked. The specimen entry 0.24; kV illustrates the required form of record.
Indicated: 21; kV
